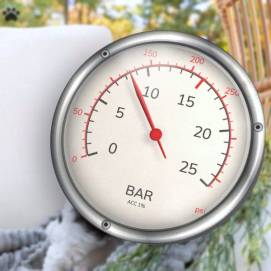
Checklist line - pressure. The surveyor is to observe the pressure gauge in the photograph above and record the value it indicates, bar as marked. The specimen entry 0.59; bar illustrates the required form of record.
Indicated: 8.5; bar
